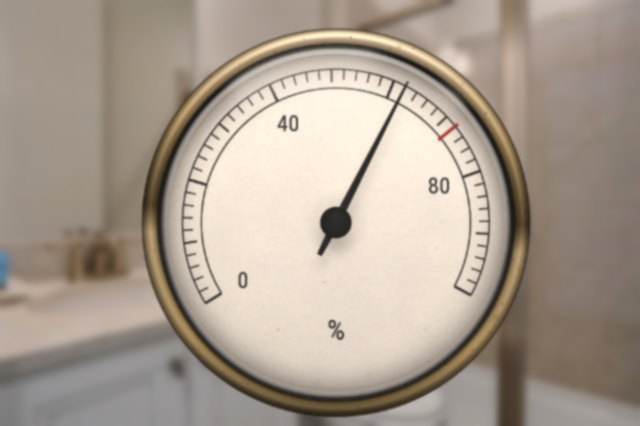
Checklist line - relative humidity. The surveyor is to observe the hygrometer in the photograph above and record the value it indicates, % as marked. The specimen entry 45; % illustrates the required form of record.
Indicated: 62; %
